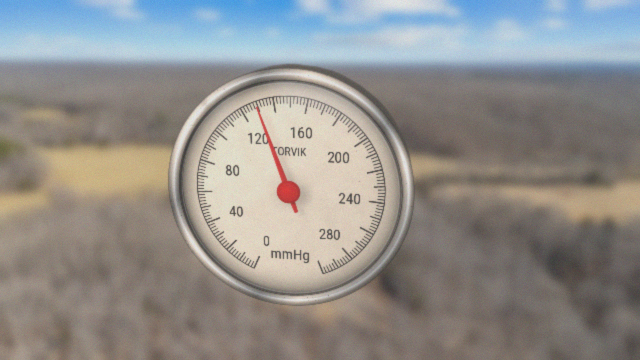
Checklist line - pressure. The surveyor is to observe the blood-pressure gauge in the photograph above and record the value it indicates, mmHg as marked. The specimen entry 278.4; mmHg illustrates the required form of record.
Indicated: 130; mmHg
